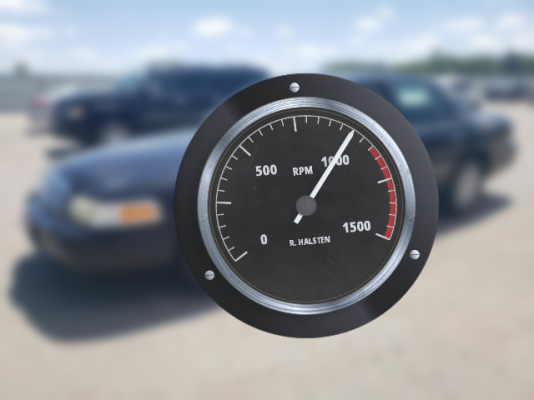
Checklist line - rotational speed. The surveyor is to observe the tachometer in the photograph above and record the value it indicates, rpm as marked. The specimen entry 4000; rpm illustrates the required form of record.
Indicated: 1000; rpm
